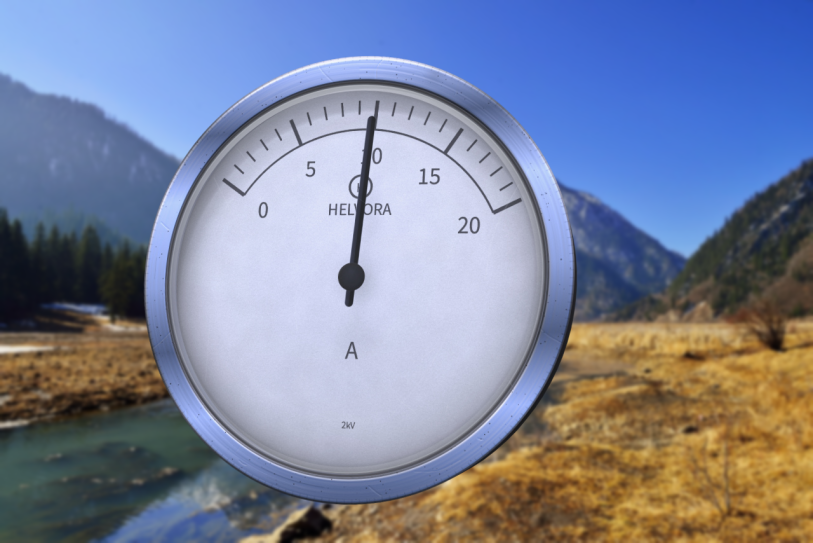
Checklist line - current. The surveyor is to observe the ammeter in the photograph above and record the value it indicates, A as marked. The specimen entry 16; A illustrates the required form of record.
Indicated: 10; A
